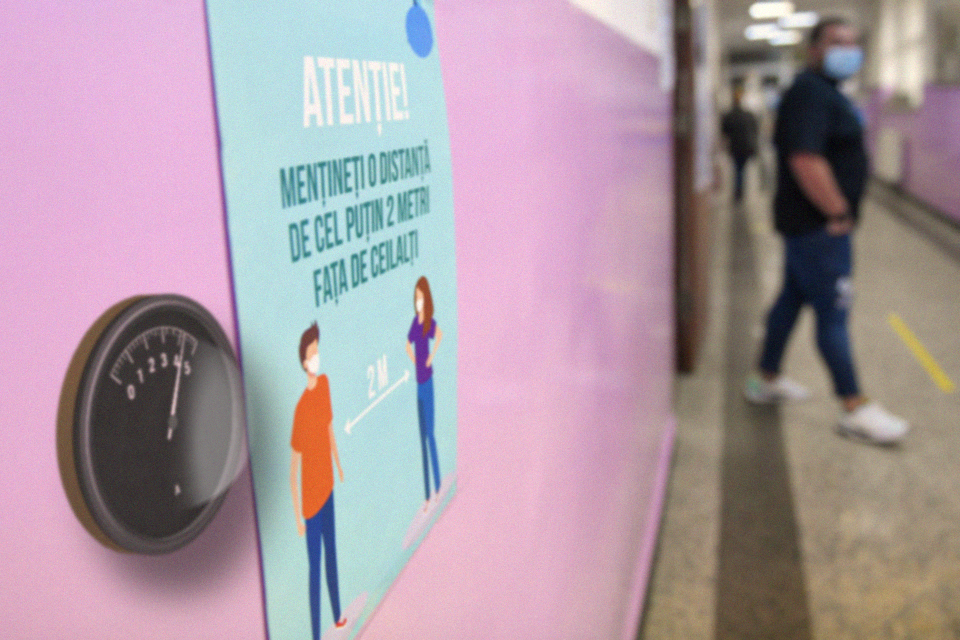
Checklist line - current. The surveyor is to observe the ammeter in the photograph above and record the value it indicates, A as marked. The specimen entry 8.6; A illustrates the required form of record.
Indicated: 4; A
